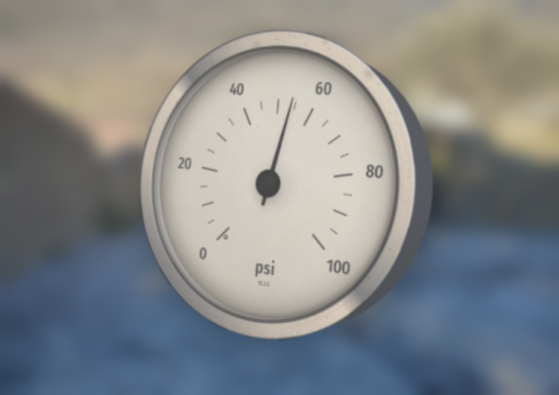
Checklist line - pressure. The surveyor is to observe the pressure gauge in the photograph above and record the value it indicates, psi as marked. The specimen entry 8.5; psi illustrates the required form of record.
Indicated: 55; psi
